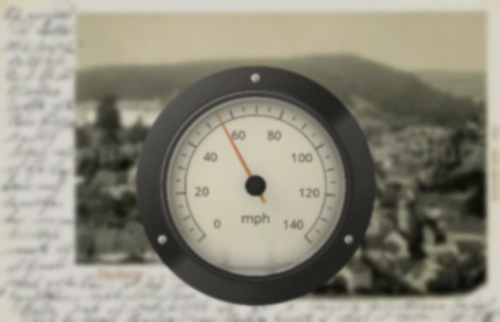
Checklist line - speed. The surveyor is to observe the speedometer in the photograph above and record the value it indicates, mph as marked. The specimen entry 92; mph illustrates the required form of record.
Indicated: 55; mph
